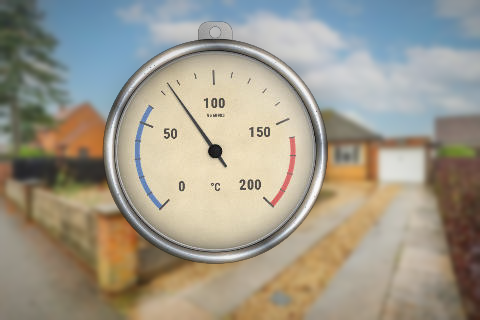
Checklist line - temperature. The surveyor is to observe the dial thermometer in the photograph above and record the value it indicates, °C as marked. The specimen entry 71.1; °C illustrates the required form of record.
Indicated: 75; °C
